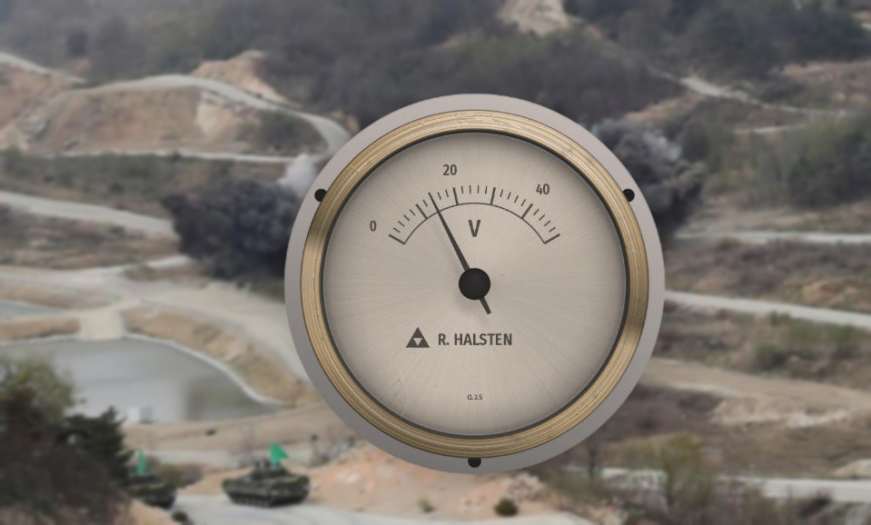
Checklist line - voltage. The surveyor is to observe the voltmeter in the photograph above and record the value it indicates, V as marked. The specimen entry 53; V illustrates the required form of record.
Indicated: 14; V
